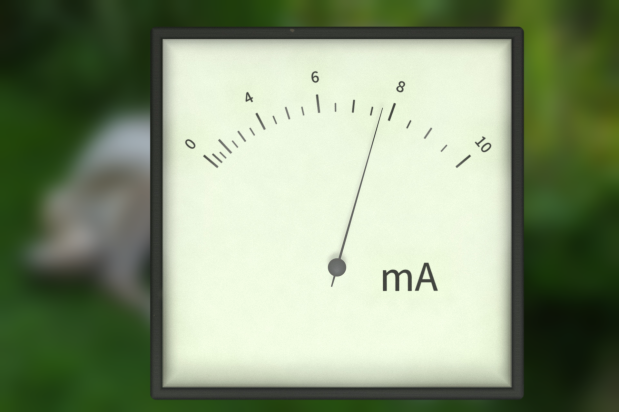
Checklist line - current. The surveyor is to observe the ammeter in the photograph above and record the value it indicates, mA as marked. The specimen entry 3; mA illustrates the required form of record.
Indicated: 7.75; mA
